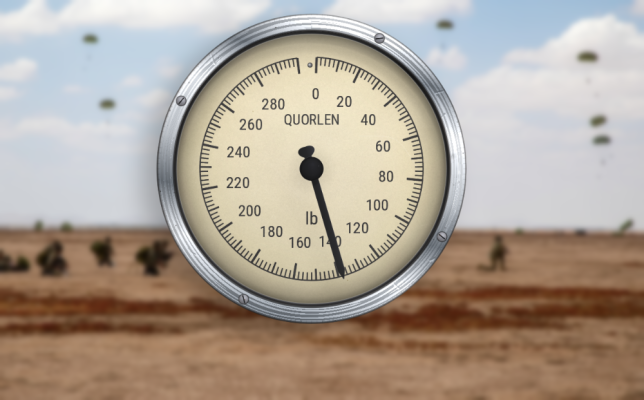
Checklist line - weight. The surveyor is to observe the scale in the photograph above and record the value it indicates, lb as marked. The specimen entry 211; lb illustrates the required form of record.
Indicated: 138; lb
